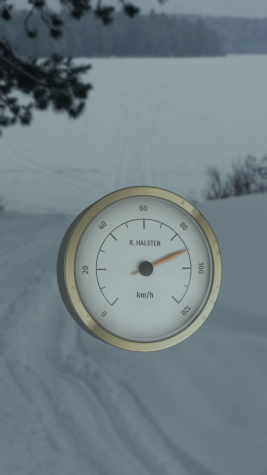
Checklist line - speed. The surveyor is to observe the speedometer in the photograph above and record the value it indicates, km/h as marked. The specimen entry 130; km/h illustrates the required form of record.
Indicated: 90; km/h
